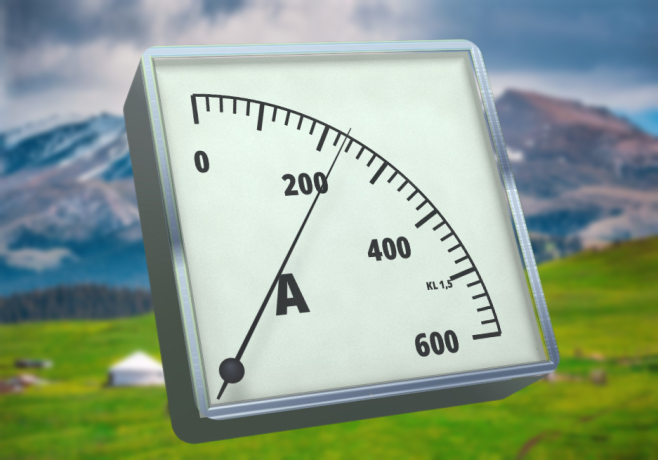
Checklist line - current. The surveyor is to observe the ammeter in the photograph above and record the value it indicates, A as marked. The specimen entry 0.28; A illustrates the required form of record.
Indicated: 230; A
